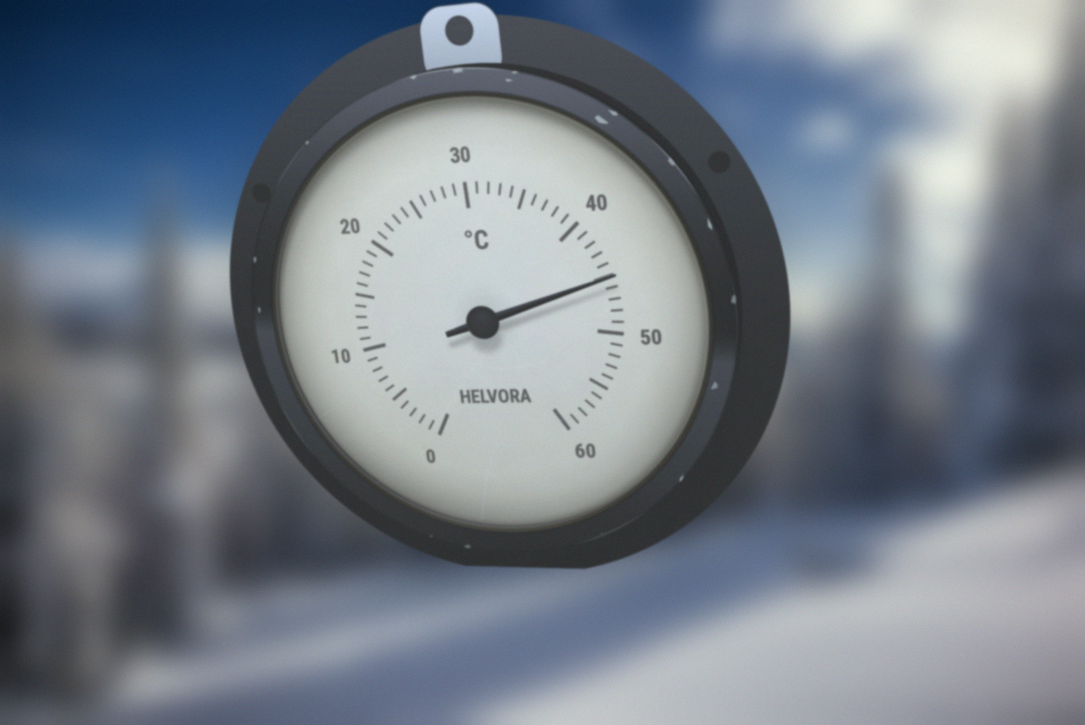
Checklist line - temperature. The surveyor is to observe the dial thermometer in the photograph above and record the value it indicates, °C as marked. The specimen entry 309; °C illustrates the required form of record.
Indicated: 45; °C
